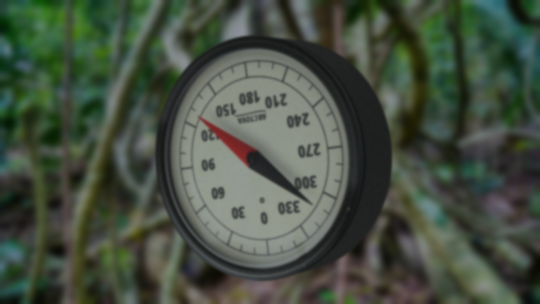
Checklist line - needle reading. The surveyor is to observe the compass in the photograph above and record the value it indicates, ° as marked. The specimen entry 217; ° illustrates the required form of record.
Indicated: 130; °
